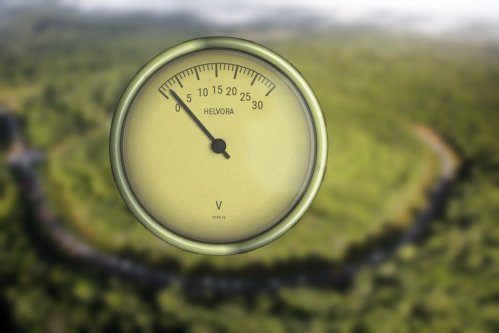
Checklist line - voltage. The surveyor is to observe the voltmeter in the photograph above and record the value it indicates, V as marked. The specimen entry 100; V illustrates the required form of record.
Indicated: 2; V
